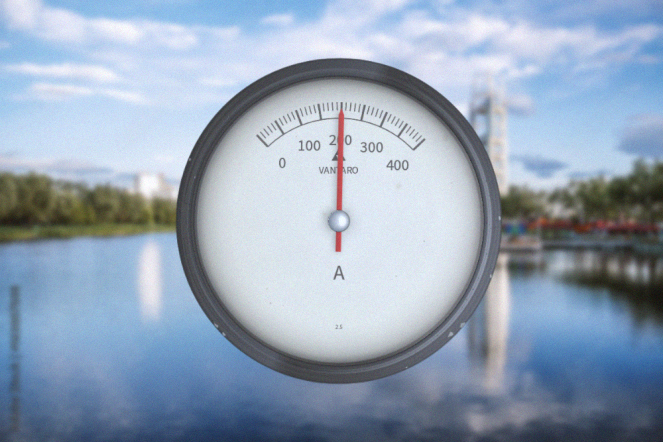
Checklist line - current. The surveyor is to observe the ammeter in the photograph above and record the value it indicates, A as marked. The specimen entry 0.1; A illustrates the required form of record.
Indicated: 200; A
